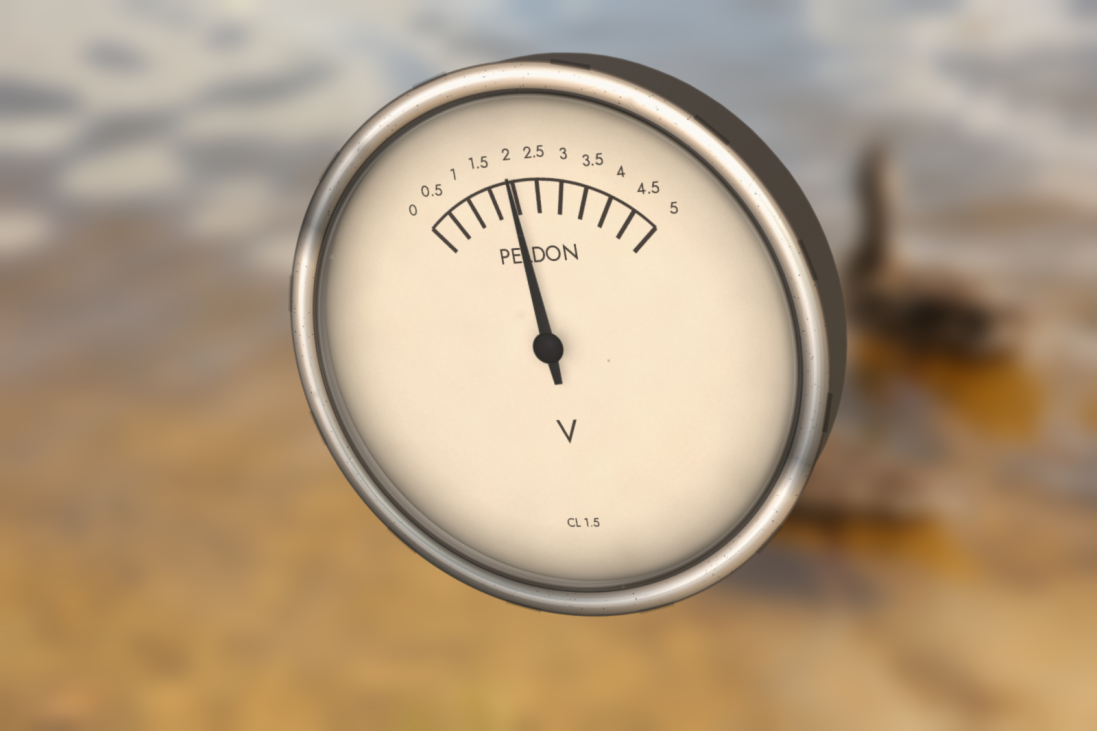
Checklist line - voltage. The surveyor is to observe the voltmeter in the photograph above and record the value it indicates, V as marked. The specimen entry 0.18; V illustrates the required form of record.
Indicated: 2; V
